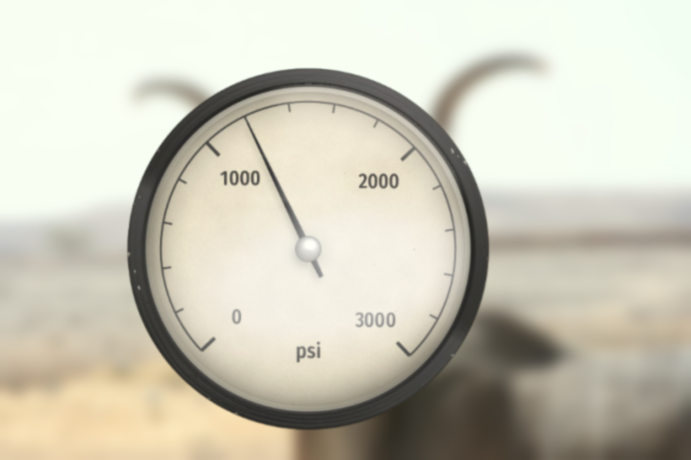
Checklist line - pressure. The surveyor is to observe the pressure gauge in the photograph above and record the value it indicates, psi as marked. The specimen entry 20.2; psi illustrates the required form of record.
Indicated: 1200; psi
